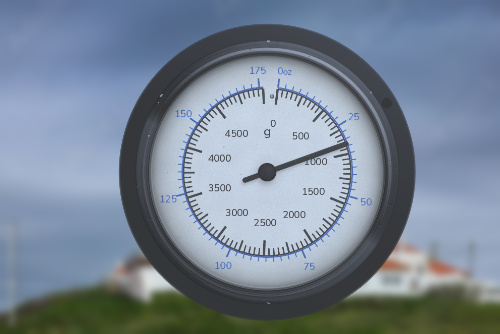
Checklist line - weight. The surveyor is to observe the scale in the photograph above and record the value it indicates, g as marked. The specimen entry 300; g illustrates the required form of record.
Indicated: 900; g
